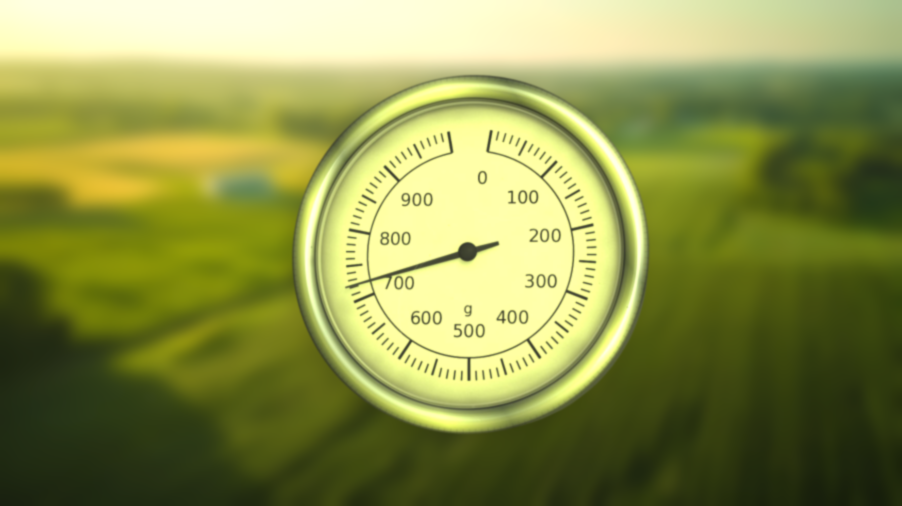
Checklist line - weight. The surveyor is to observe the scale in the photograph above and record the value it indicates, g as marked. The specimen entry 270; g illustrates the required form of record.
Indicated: 720; g
